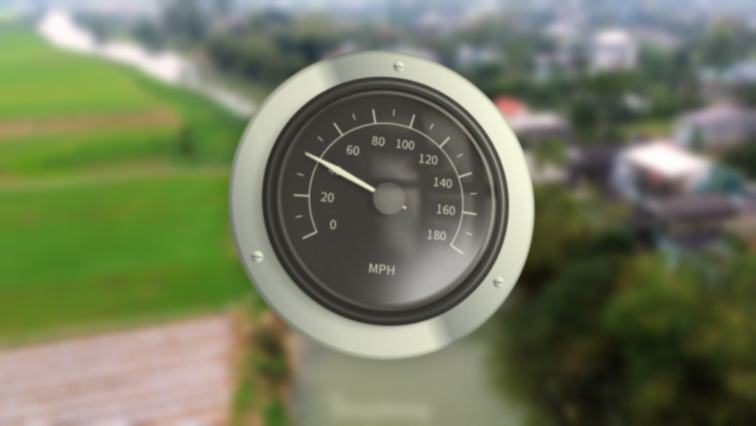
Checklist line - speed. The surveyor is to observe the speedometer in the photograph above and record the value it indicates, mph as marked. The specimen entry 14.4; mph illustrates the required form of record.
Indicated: 40; mph
